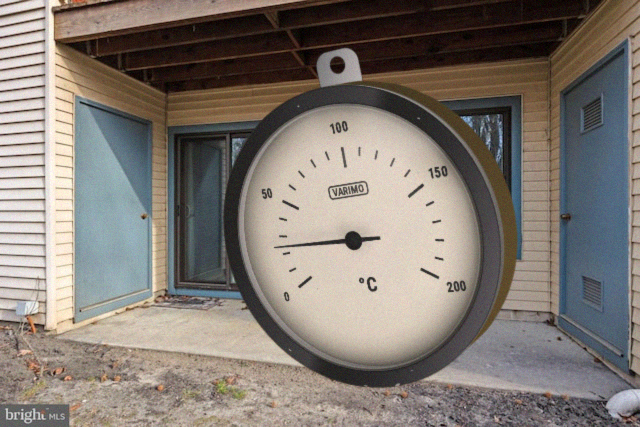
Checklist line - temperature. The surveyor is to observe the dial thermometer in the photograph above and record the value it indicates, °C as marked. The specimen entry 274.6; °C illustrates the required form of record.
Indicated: 25; °C
